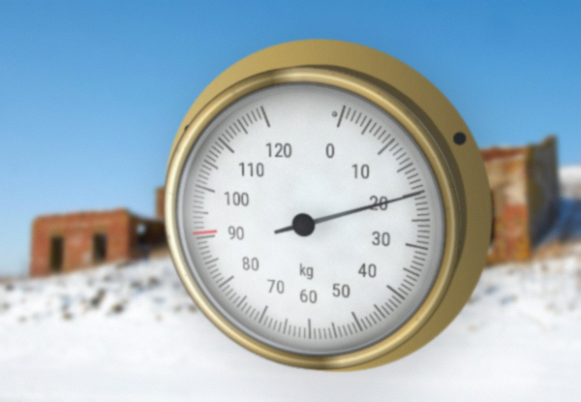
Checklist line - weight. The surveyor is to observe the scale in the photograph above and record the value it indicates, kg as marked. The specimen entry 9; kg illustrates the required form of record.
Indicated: 20; kg
